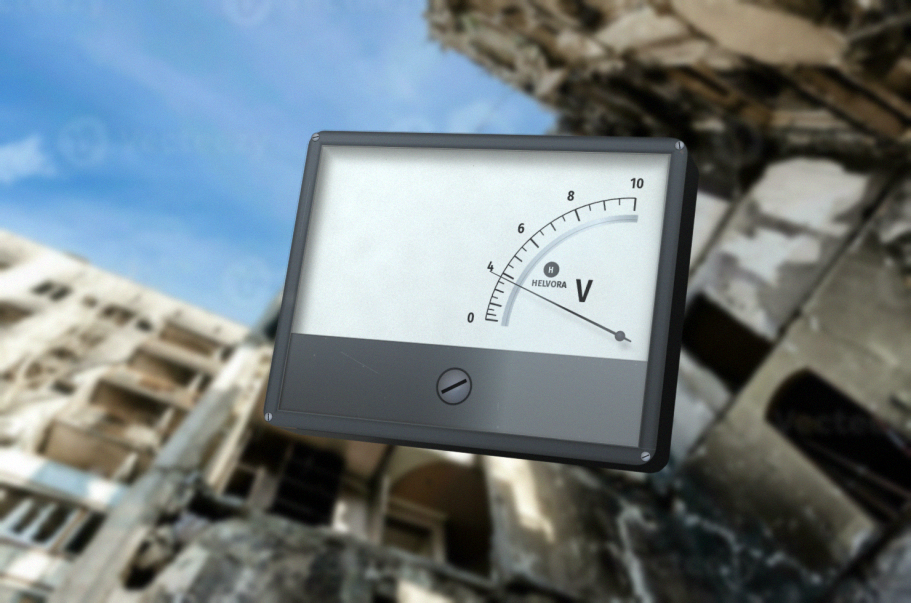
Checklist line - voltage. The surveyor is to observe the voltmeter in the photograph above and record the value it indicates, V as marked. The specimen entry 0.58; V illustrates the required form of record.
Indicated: 3.75; V
